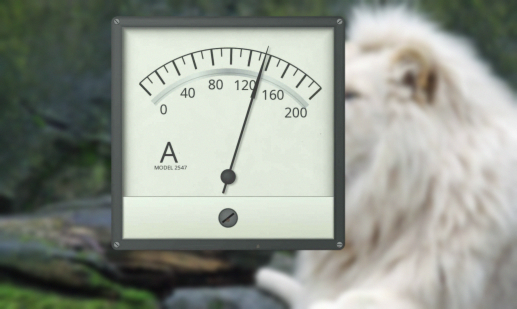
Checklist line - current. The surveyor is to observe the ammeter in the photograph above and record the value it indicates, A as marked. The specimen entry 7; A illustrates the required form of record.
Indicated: 135; A
